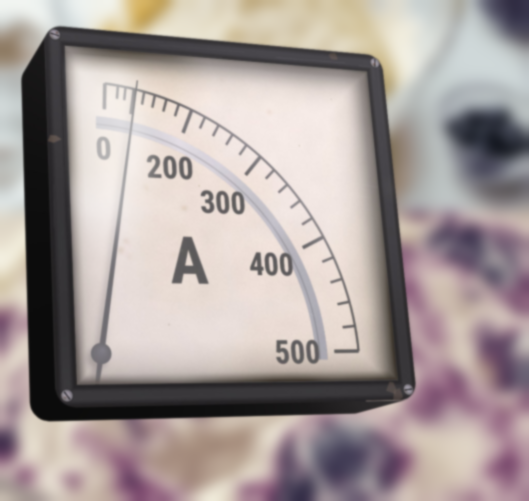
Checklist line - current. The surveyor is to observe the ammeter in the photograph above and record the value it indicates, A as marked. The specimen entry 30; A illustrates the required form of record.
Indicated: 100; A
